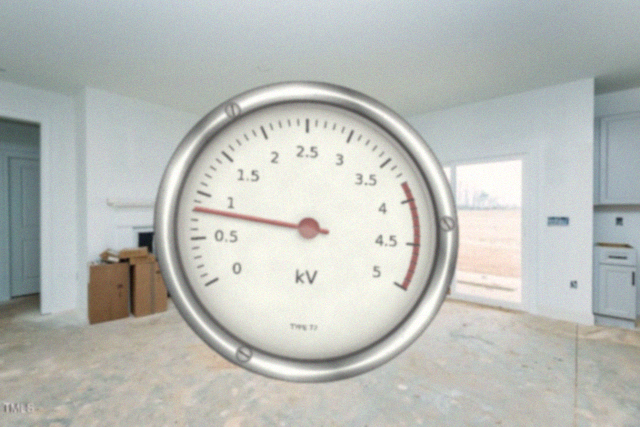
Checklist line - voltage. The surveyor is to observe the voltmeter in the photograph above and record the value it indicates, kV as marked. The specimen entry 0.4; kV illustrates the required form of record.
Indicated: 0.8; kV
